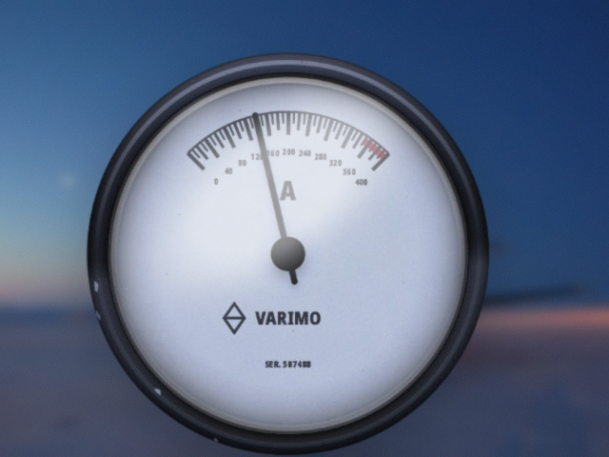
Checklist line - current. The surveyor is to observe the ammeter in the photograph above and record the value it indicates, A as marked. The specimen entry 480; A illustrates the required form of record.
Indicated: 140; A
